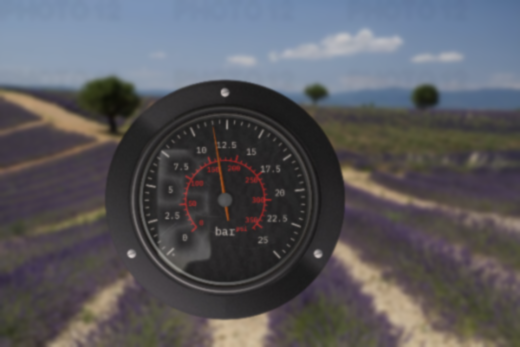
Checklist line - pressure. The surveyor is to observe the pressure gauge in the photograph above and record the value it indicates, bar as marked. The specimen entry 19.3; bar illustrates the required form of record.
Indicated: 11.5; bar
